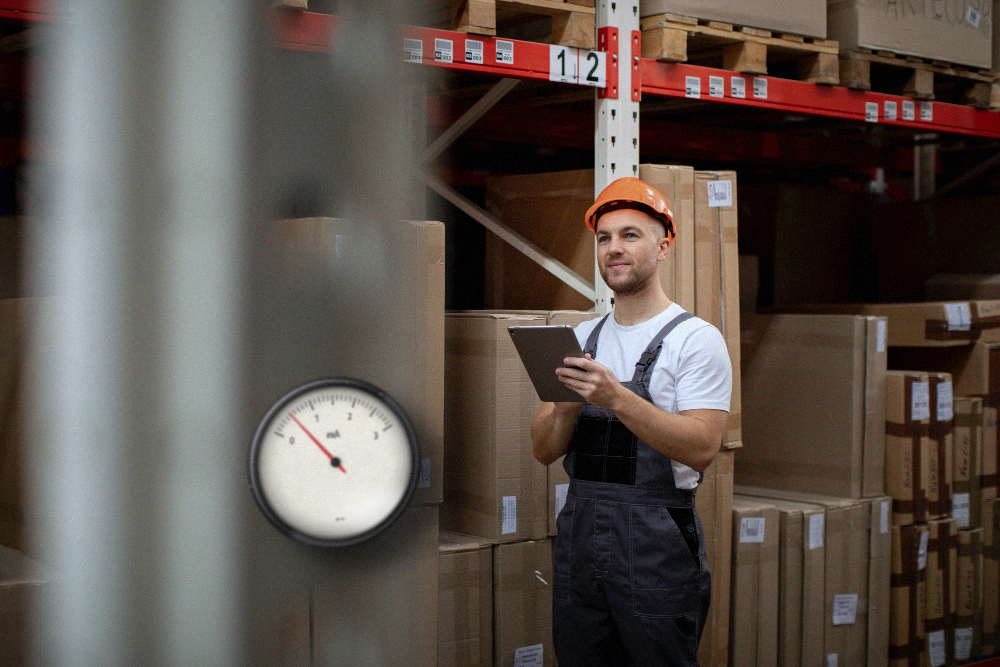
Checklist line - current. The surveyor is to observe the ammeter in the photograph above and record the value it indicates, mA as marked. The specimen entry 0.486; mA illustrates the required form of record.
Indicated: 0.5; mA
